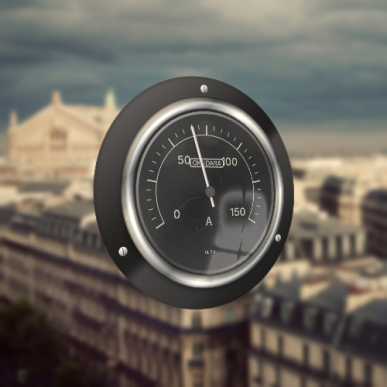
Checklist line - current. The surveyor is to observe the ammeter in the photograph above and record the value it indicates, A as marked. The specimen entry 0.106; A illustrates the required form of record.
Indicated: 65; A
